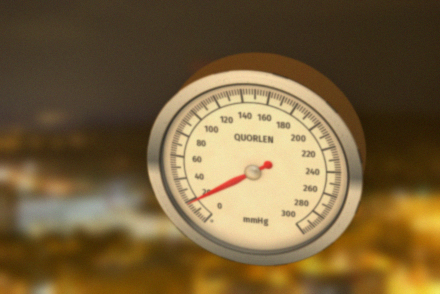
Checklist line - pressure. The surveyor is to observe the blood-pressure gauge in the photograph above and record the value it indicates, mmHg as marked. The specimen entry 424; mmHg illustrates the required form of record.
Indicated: 20; mmHg
